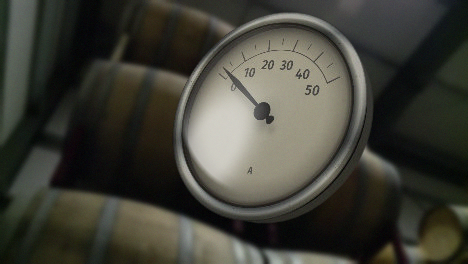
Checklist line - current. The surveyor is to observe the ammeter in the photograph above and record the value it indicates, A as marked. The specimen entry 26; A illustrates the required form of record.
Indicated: 2.5; A
